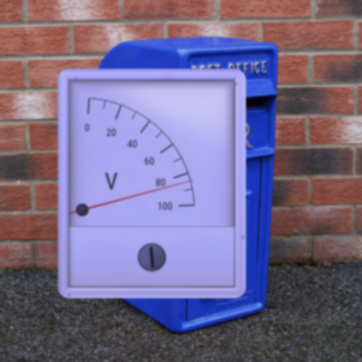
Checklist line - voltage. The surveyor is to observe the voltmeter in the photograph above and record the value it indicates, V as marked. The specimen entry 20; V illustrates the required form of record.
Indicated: 85; V
